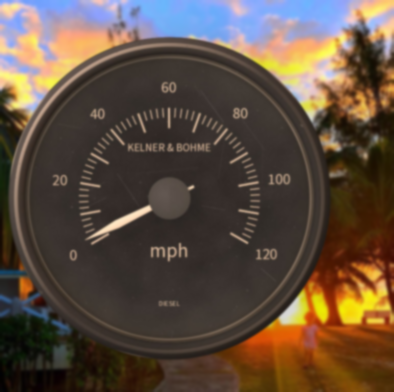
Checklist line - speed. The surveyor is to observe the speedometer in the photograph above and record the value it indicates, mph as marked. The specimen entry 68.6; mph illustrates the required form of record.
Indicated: 2; mph
